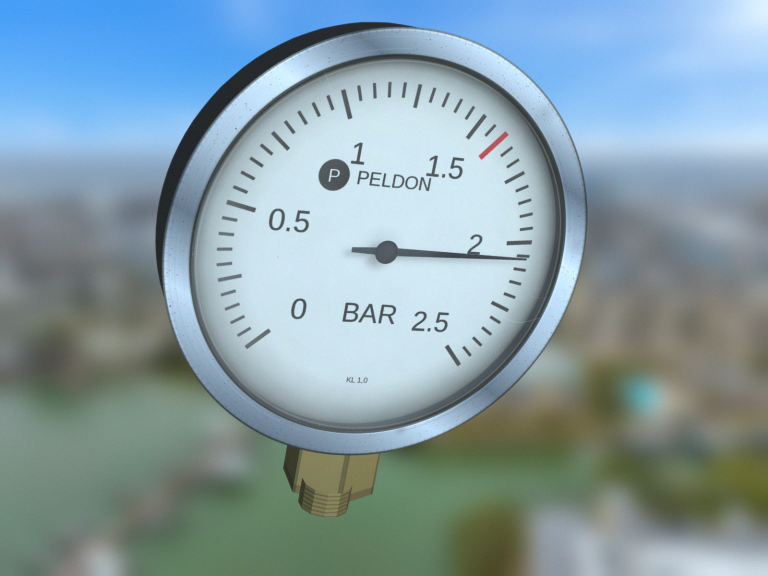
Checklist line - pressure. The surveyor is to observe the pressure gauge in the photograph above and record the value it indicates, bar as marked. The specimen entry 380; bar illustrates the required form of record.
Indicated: 2.05; bar
